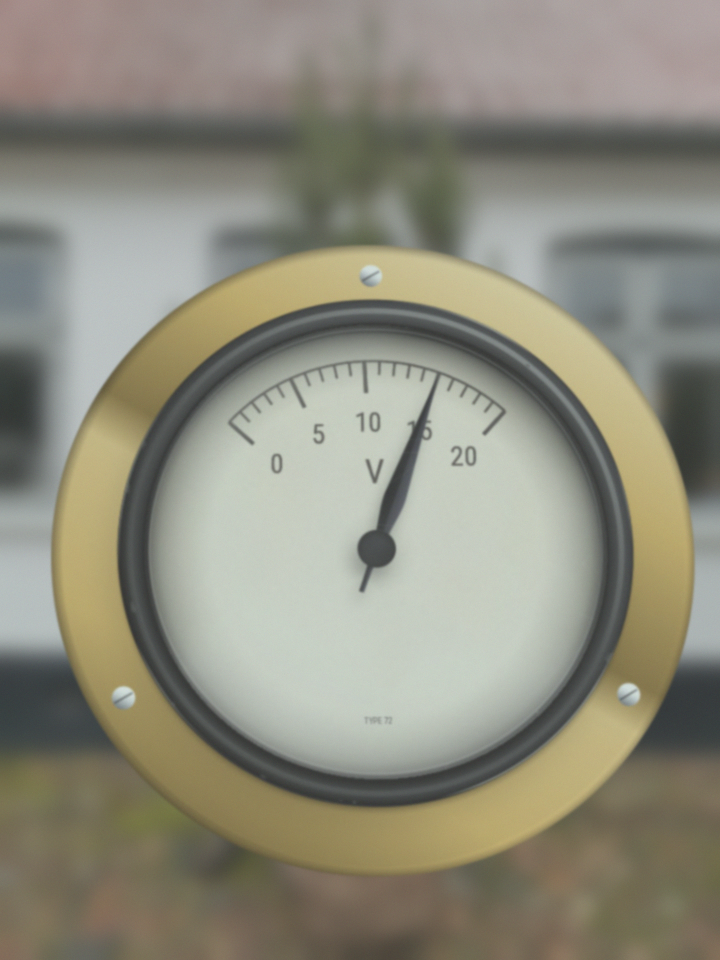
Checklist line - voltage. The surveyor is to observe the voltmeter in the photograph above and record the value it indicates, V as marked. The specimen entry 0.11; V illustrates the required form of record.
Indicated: 15; V
